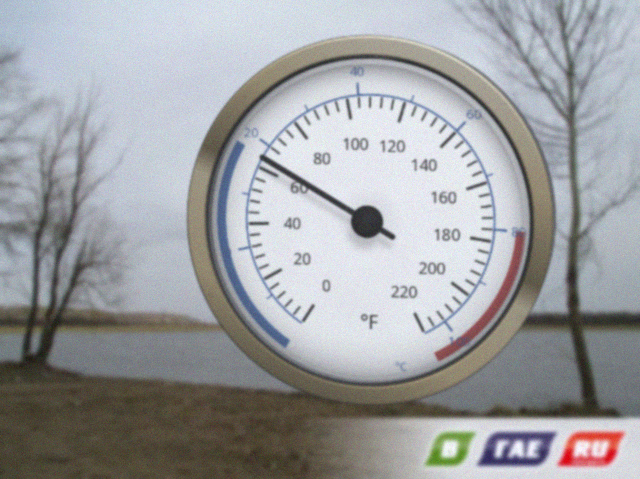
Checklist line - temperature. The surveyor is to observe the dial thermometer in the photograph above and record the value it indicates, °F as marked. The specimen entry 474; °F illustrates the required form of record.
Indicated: 64; °F
